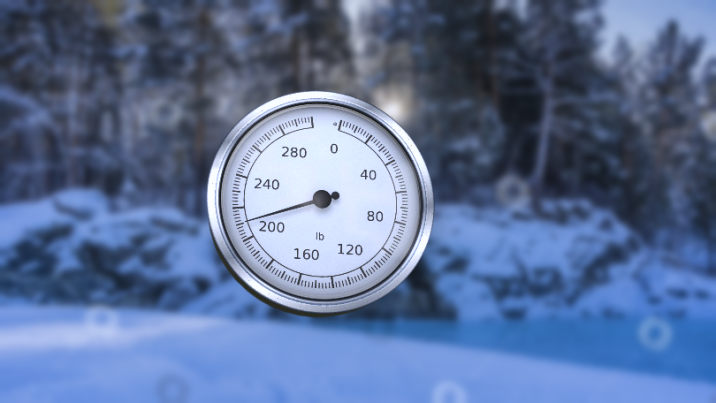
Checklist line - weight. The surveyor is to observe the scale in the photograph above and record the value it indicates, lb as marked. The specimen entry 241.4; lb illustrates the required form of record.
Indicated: 210; lb
